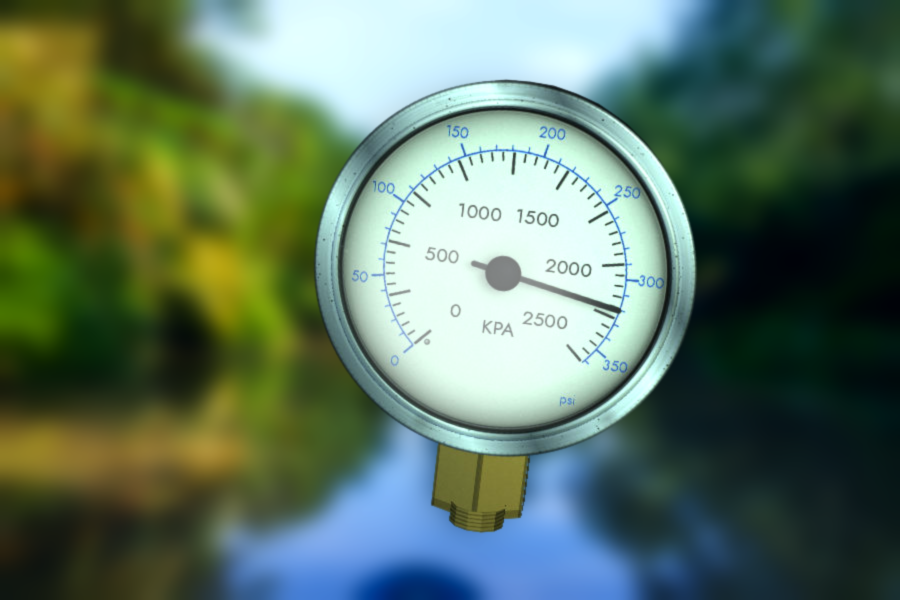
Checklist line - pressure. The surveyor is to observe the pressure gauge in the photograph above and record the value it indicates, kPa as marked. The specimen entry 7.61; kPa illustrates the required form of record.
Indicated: 2200; kPa
